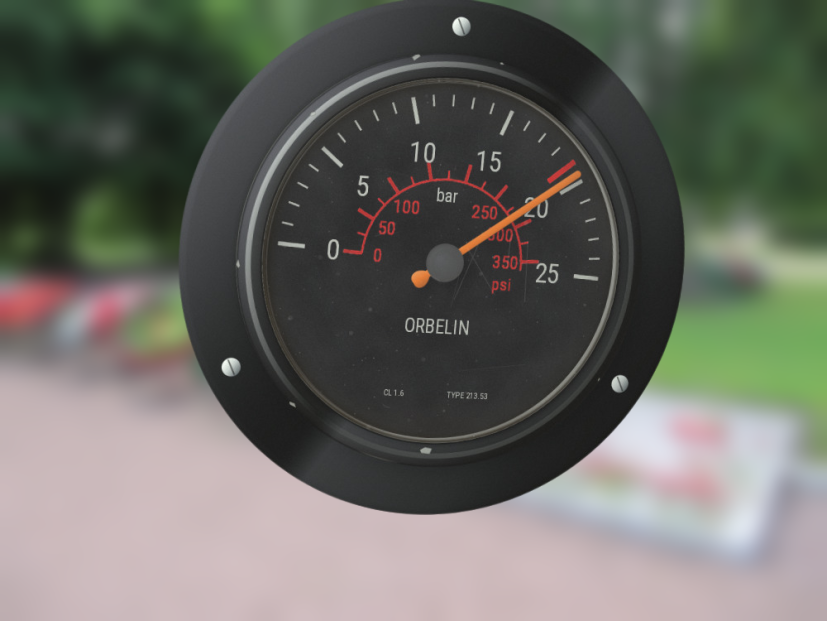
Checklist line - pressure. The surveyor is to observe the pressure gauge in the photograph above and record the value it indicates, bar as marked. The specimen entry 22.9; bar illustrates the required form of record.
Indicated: 19.5; bar
